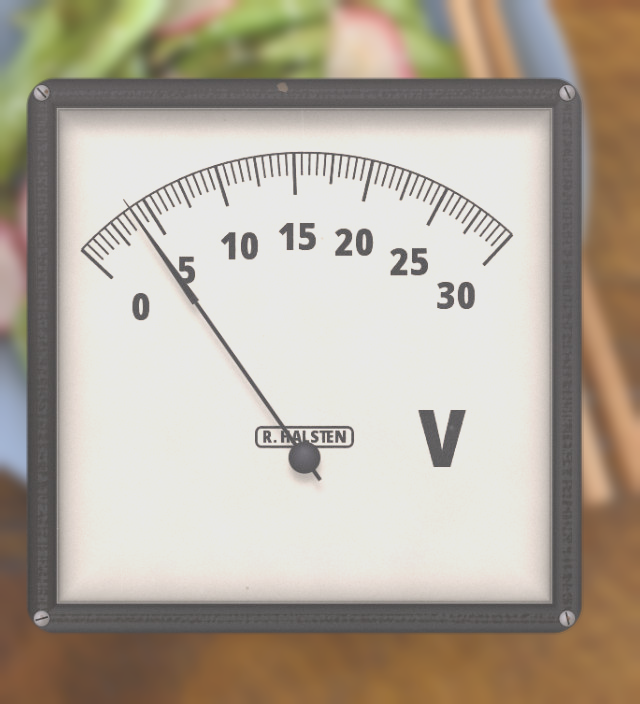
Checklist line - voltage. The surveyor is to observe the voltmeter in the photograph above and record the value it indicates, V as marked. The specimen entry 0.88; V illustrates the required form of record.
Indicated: 4; V
